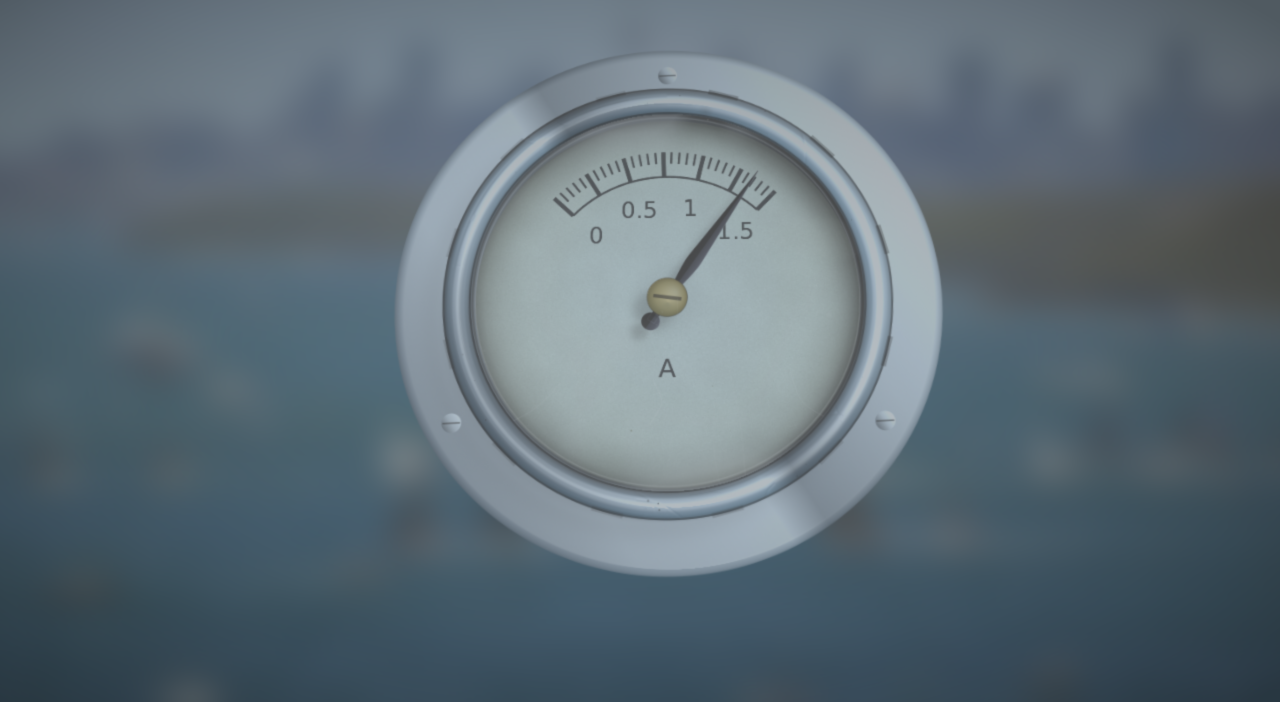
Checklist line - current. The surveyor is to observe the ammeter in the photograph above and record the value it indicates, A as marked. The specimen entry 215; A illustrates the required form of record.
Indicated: 1.35; A
